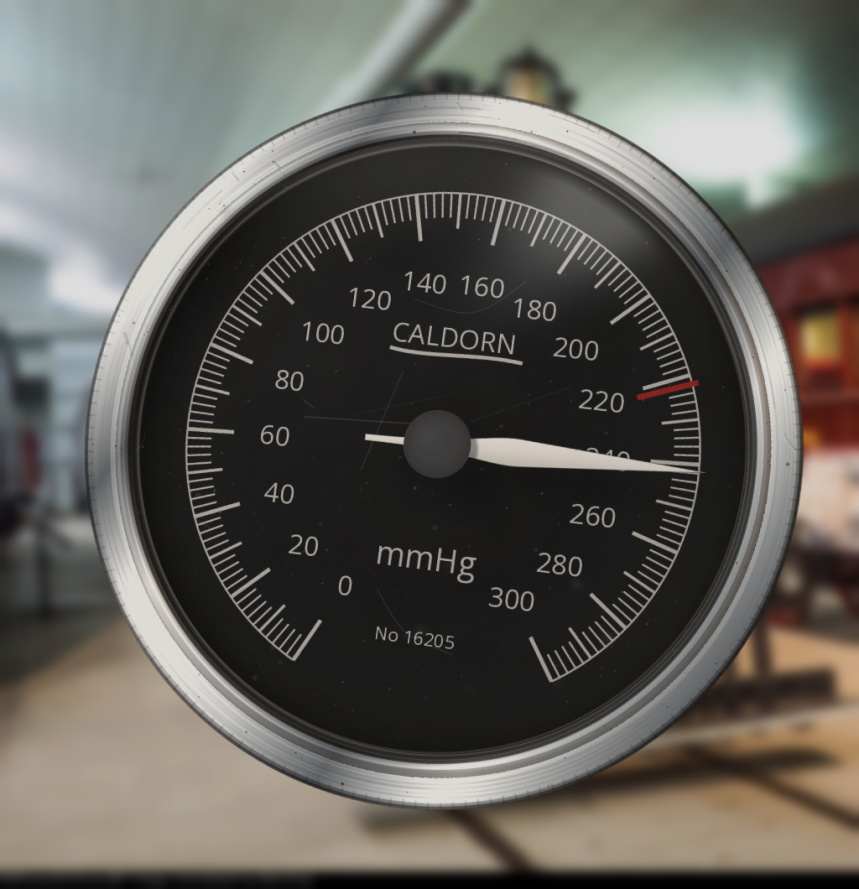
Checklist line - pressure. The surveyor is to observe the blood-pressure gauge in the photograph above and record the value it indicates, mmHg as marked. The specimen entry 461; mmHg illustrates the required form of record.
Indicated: 242; mmHg
